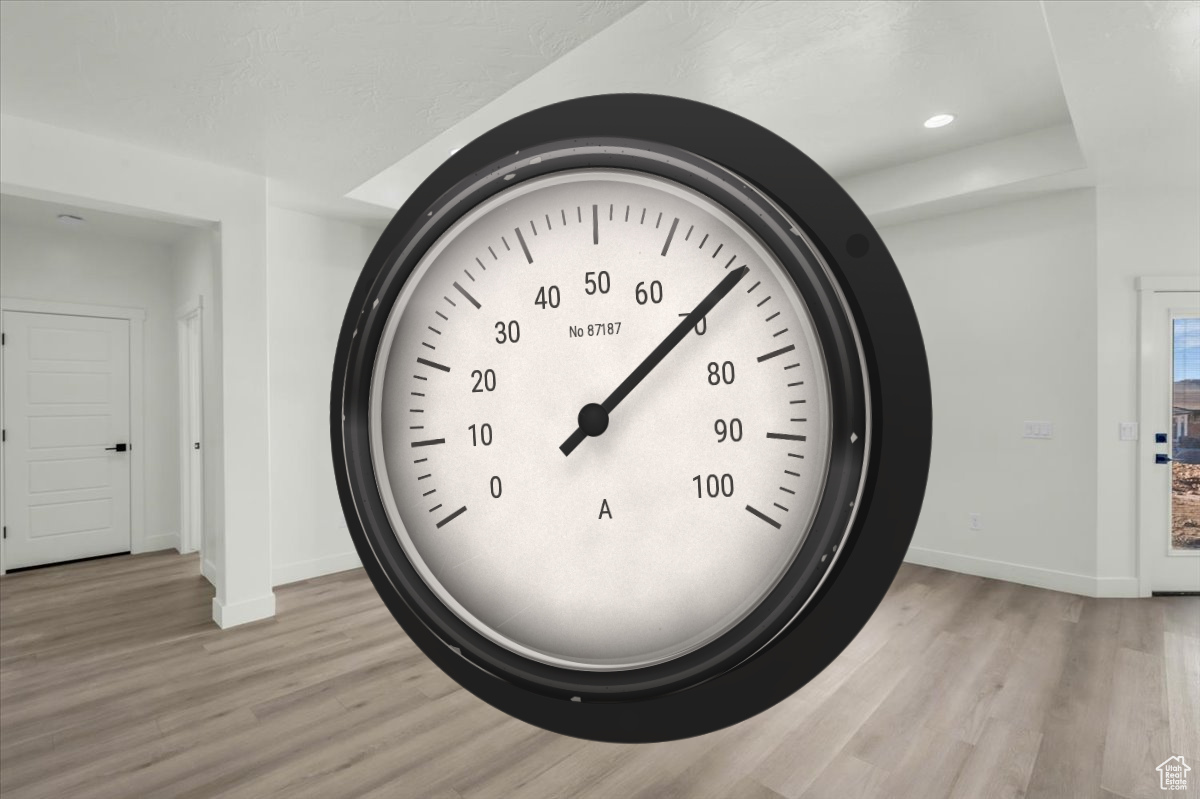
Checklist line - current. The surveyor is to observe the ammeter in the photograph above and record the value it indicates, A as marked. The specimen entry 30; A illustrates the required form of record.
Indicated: 70; A
